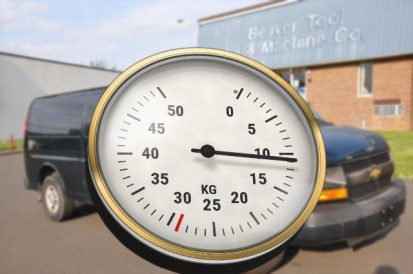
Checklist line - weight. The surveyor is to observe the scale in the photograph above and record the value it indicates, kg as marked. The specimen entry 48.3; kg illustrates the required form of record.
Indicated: 11; kg
